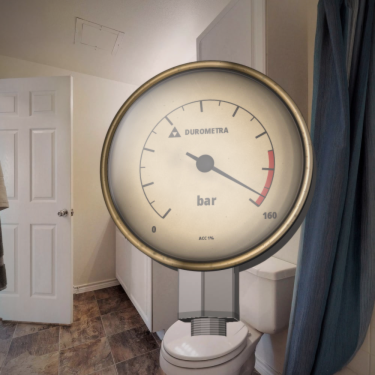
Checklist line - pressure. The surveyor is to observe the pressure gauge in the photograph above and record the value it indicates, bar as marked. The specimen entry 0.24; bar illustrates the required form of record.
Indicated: 155; bar
